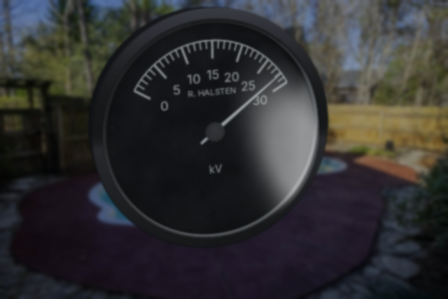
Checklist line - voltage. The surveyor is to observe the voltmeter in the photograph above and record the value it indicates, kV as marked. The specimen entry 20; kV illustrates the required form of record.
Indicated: 28; kV
